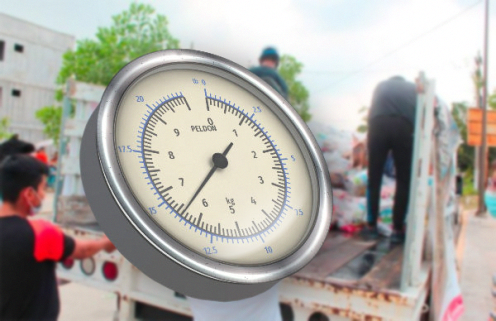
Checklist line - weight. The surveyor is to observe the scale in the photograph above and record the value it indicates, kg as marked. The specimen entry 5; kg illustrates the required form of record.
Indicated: 6.4; kg
